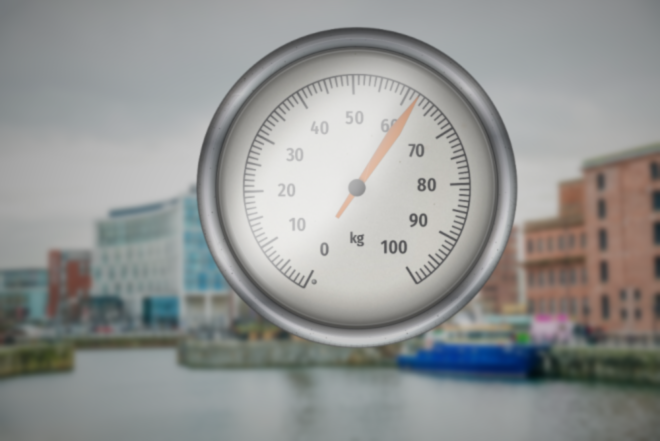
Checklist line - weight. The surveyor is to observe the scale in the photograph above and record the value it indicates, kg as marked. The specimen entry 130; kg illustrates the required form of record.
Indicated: 62; kg
